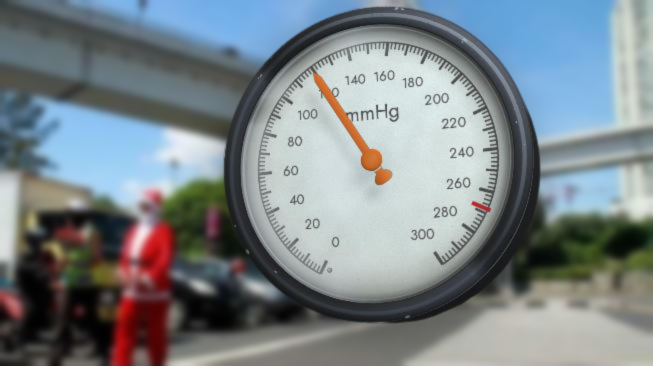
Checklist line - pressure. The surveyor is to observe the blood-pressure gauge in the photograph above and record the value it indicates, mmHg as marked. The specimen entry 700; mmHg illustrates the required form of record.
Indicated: 120; mmHg
